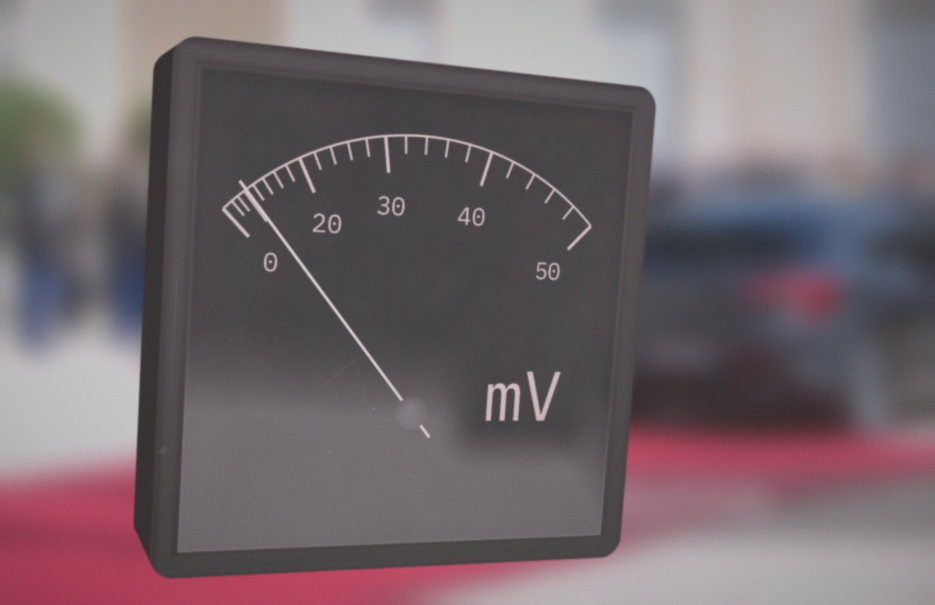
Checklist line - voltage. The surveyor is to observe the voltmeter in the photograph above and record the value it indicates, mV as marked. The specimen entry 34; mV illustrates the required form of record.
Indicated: 10; mV
